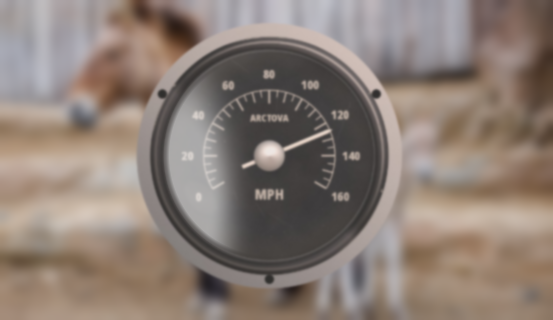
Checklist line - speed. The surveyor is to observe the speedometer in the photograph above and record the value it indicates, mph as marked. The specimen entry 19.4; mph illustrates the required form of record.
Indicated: 125; mph
